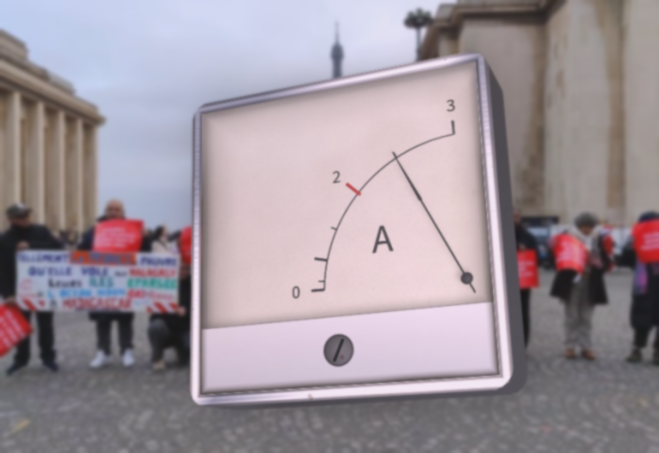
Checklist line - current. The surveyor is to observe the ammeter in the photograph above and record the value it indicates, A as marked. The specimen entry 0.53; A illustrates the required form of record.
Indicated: 2.5; A
